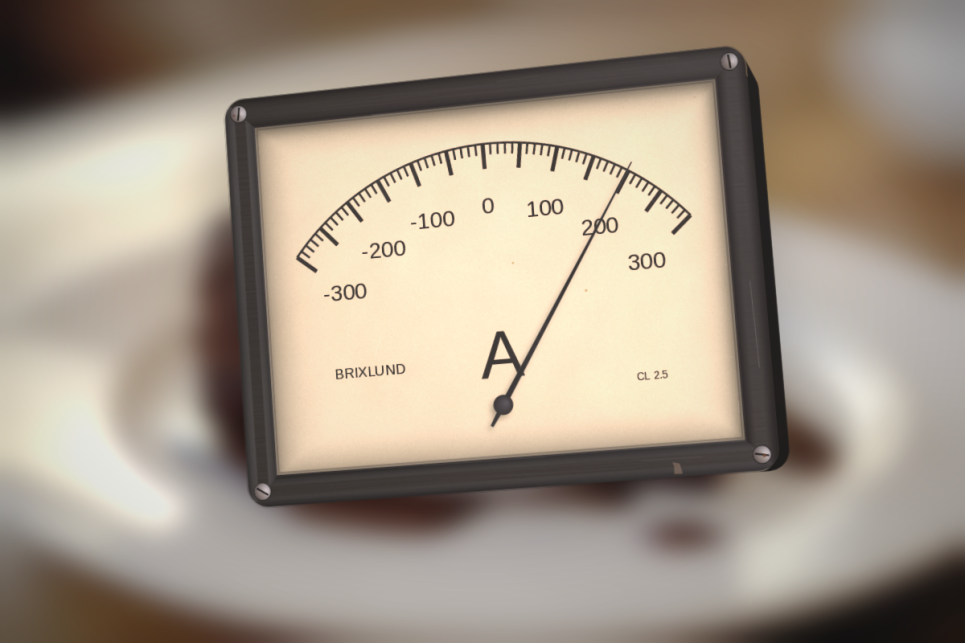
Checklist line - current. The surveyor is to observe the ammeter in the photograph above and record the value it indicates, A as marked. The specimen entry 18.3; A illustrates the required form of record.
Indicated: 200; A
